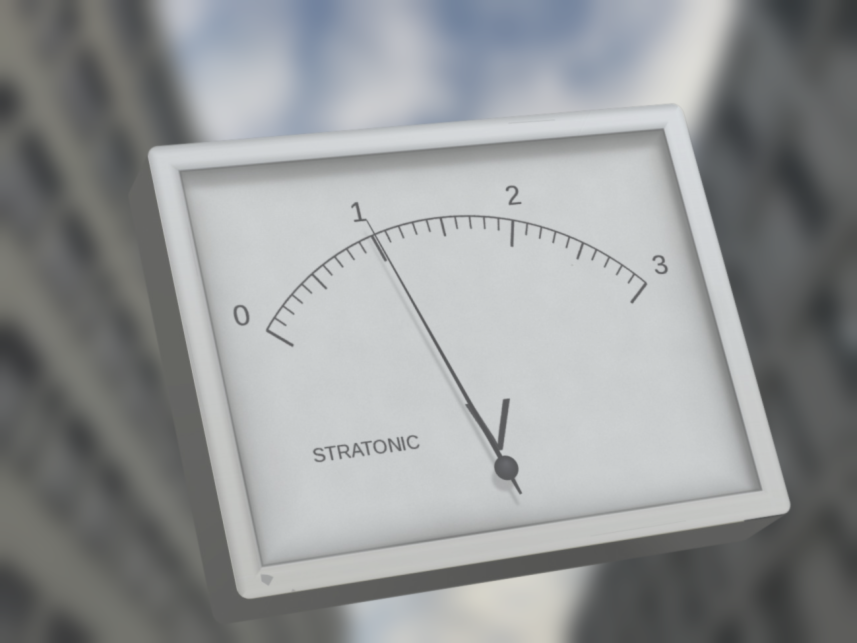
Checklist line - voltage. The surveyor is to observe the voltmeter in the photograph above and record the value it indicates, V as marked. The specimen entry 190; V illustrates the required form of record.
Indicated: 1; V
